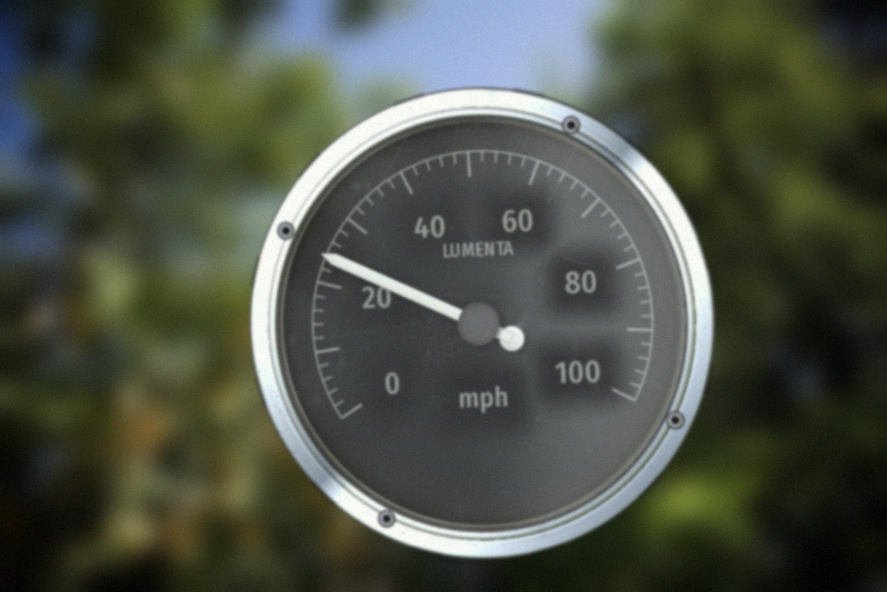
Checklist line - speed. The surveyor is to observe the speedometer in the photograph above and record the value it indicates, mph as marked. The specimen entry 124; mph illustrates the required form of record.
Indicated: 24; mph
